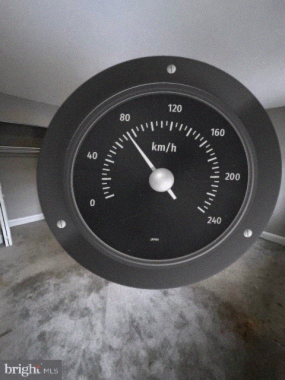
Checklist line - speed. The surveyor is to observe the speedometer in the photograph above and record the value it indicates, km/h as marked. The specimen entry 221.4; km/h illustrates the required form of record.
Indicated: 75; km/h
